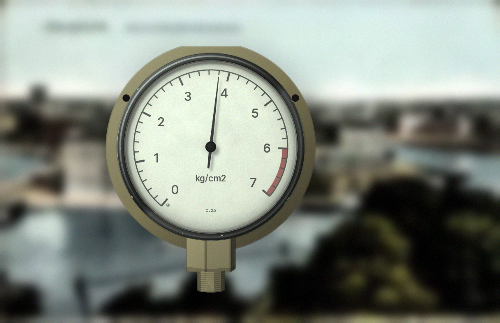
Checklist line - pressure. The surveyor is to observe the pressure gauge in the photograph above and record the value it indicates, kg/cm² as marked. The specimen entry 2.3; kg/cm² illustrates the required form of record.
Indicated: 3.8; kg/cm²
